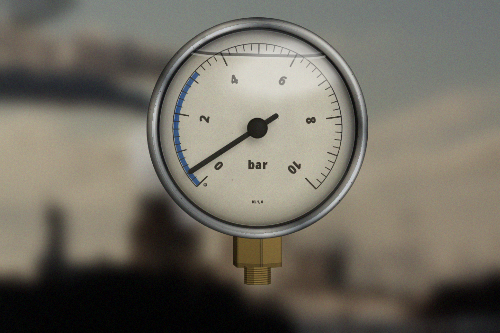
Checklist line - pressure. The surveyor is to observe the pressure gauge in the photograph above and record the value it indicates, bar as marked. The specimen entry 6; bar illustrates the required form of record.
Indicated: 0.4; bar
